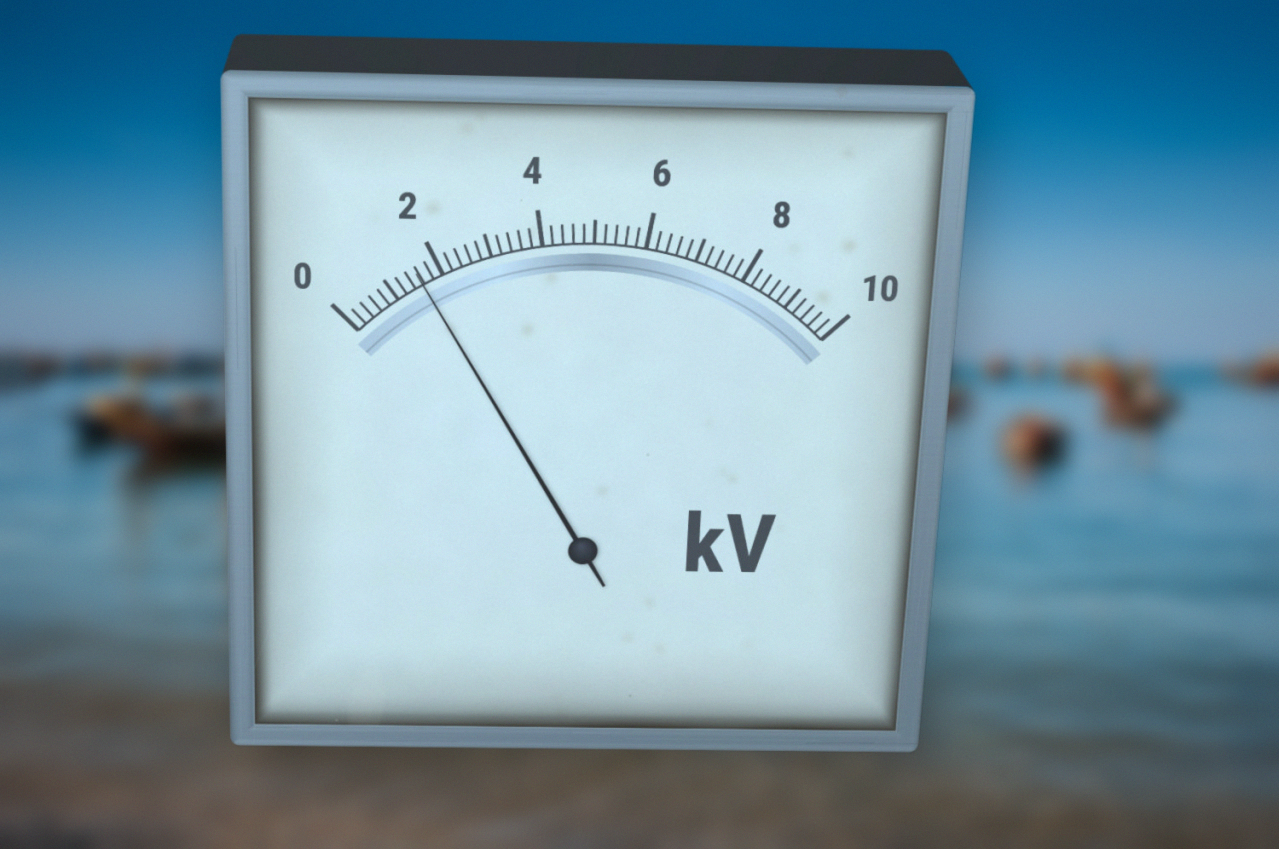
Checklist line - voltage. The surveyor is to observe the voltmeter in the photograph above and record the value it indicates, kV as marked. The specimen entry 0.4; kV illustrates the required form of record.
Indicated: 1.6; kV
